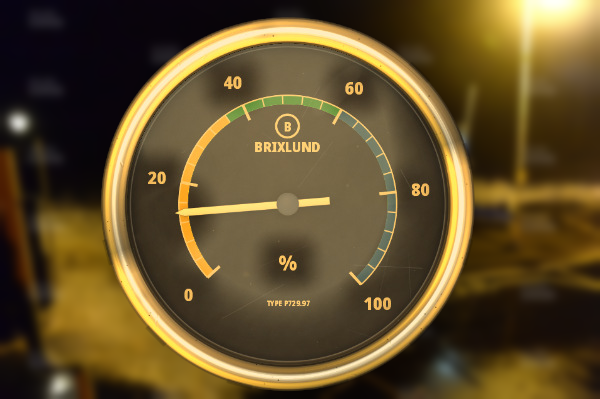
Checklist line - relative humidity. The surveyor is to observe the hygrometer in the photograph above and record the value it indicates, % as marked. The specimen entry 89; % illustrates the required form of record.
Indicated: 14; %
